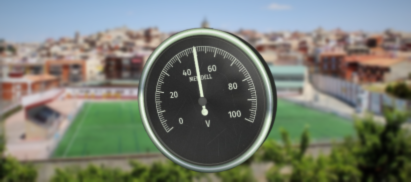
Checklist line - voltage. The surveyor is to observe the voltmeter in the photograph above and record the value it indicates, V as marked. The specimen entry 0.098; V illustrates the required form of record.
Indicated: 50; V
